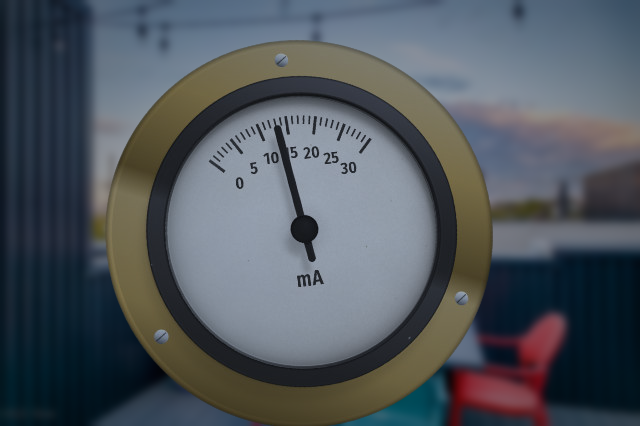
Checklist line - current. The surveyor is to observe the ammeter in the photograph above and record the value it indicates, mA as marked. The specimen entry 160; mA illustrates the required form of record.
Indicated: 13; mA
